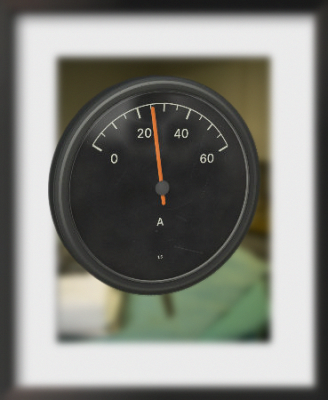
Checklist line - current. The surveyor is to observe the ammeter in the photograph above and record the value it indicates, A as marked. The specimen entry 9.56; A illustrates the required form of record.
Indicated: 25; A
